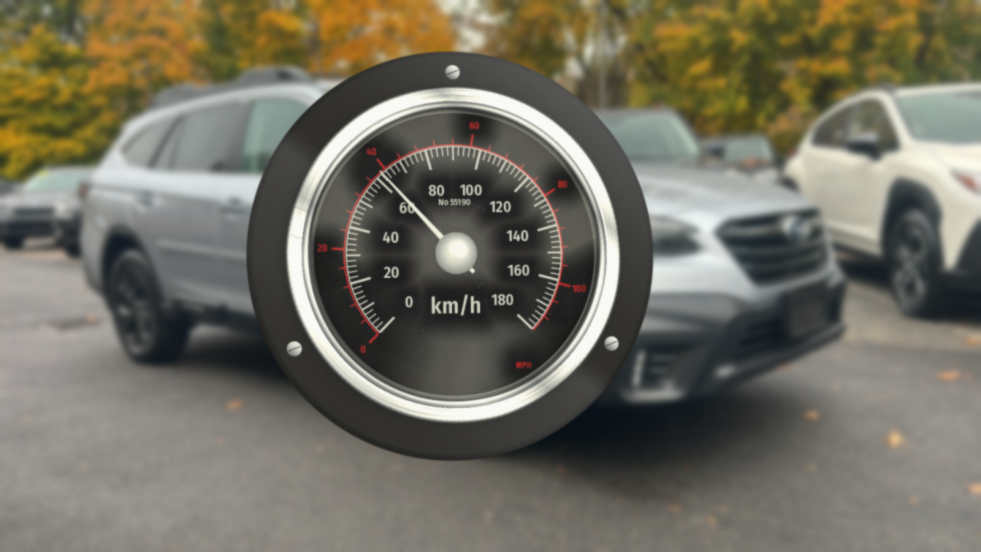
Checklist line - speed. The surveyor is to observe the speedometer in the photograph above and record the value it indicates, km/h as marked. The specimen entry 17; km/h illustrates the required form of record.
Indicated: 62; km/h
